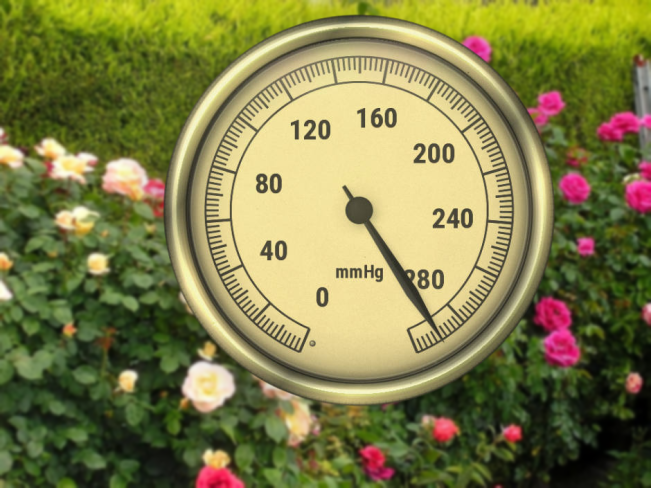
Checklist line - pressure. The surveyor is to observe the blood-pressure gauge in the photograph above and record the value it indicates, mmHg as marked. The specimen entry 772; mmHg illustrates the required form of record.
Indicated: 290; mmHg
